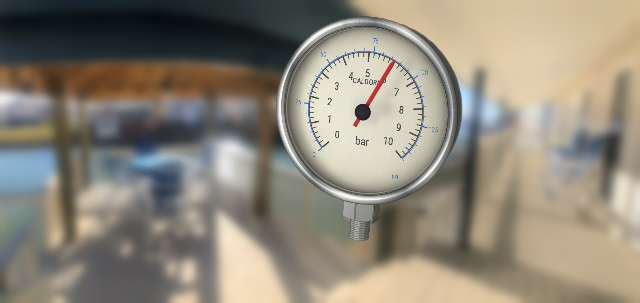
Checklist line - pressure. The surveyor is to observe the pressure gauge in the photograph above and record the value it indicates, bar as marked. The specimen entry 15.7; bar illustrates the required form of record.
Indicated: 6; bar
